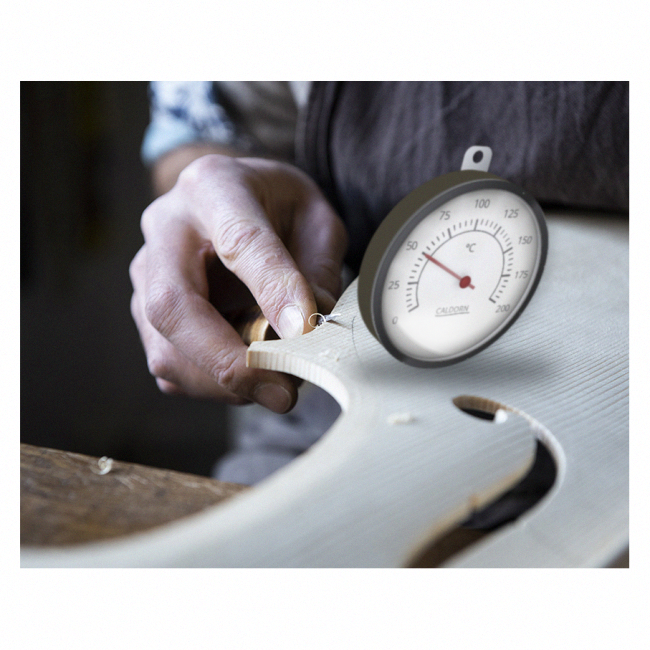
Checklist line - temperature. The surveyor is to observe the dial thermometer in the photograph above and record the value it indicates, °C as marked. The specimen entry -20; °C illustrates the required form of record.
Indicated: 50; °C
